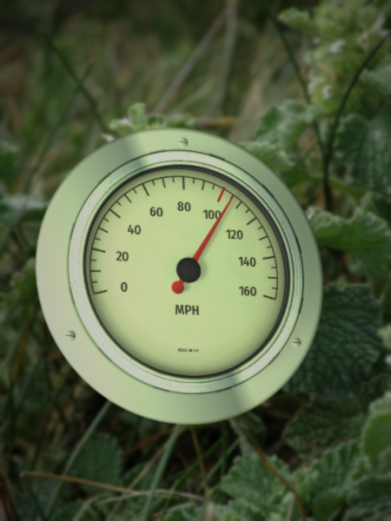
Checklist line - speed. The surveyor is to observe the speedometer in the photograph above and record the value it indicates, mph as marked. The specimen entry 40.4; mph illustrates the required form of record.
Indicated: 105; mph
